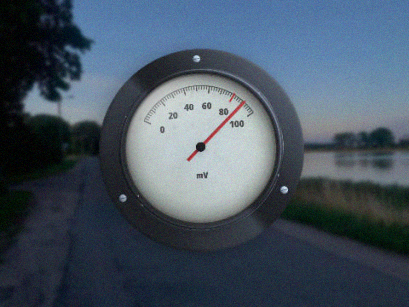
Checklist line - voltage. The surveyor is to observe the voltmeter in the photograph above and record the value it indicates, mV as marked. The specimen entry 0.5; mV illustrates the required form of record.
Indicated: 90; mV
